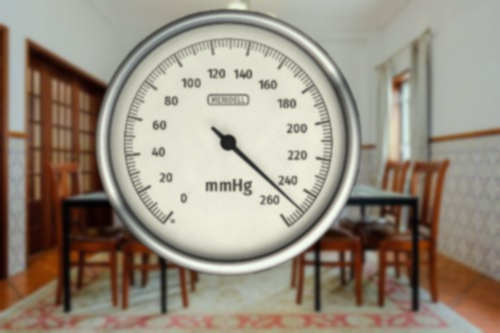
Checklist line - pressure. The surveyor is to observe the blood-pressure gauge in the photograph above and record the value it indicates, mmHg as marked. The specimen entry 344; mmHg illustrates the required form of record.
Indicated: 250; mmHg
